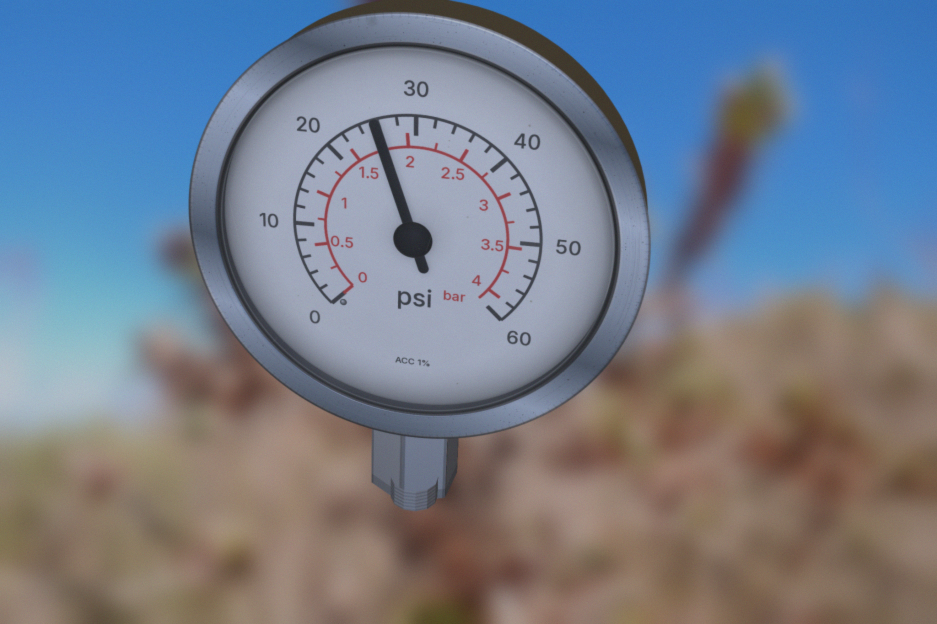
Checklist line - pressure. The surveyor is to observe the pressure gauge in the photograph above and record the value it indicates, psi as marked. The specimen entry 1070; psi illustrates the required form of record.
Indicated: 26; psi
